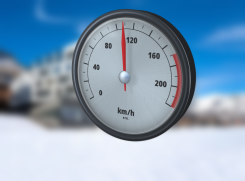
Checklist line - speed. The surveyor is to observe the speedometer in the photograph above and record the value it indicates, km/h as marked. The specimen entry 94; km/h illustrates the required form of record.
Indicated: 110; km/h
